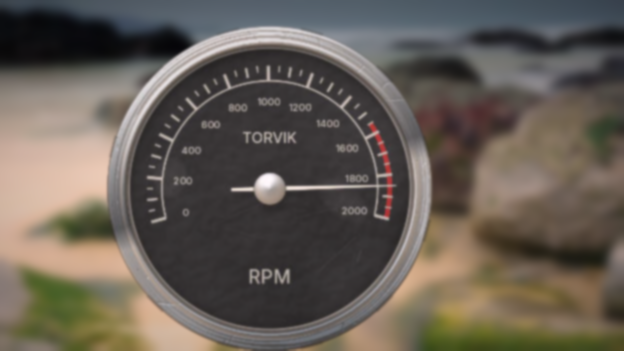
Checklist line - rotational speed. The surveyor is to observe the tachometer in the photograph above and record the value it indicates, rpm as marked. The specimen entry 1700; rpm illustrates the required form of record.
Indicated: 1850; rpm
